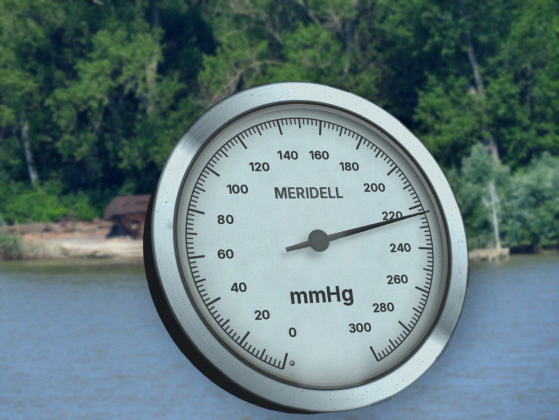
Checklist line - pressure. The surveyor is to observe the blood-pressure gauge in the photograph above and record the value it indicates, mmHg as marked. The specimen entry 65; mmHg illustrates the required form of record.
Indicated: 224; mmHg
